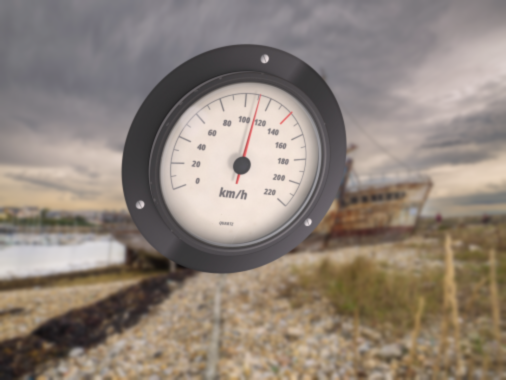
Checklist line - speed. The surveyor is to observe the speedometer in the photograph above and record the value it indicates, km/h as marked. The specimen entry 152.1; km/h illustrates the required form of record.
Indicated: 110; km/h
